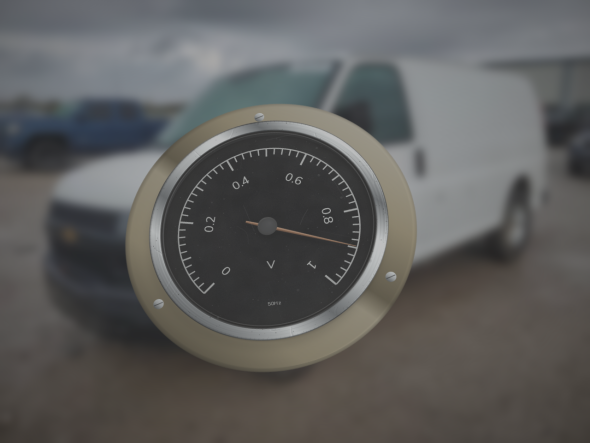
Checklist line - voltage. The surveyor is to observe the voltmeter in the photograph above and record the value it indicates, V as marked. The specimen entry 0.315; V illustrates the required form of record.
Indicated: 0.9; V
